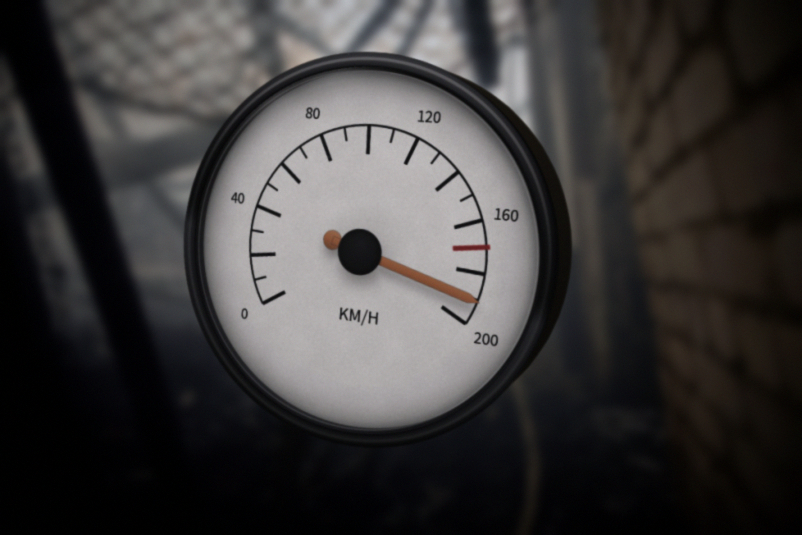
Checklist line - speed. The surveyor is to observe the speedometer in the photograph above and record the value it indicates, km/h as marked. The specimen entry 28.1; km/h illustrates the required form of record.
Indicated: 190; km/h
